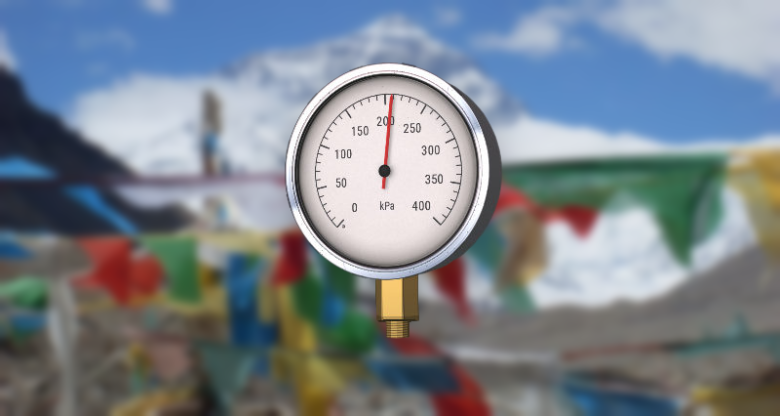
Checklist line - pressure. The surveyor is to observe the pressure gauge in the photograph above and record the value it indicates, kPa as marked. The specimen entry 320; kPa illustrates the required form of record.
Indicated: 210; kPa
